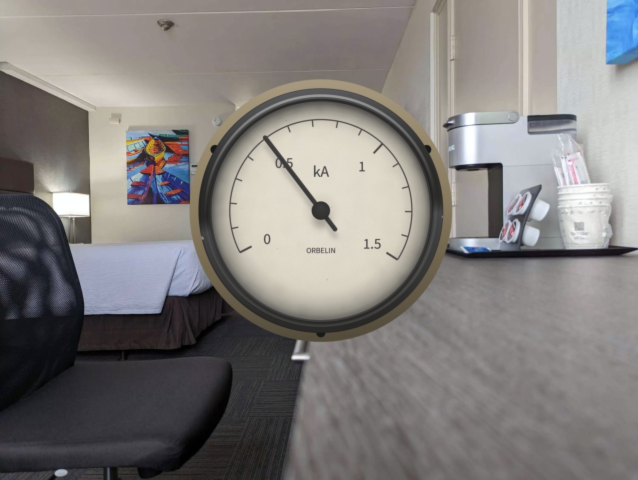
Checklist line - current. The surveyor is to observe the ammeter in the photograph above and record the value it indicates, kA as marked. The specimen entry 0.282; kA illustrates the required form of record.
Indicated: 0.5; kA
